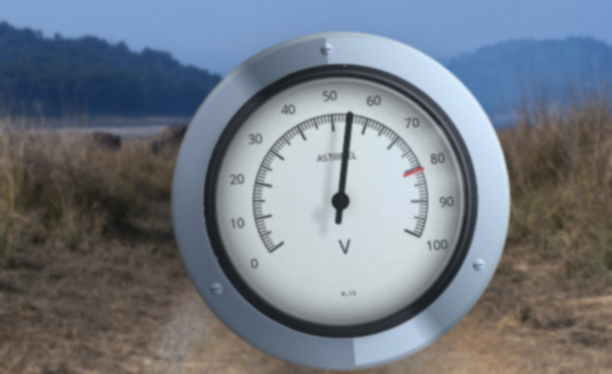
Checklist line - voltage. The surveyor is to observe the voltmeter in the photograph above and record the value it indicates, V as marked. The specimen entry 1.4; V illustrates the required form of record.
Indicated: 55; V
